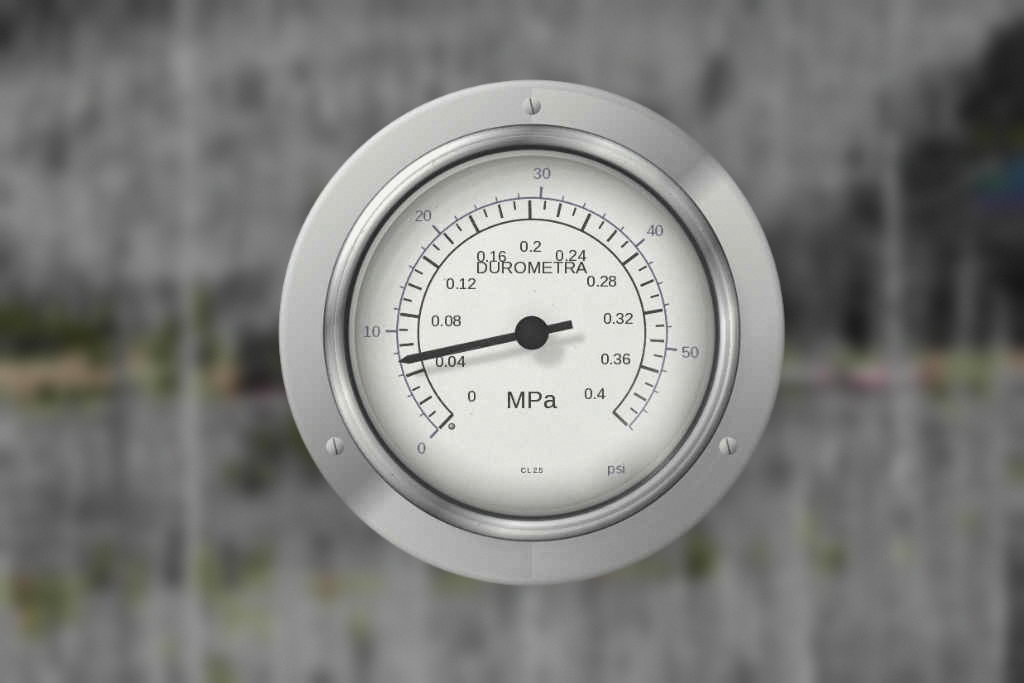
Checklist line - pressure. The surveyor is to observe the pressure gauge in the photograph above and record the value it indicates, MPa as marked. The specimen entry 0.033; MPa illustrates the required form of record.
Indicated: 0.05; MPa
